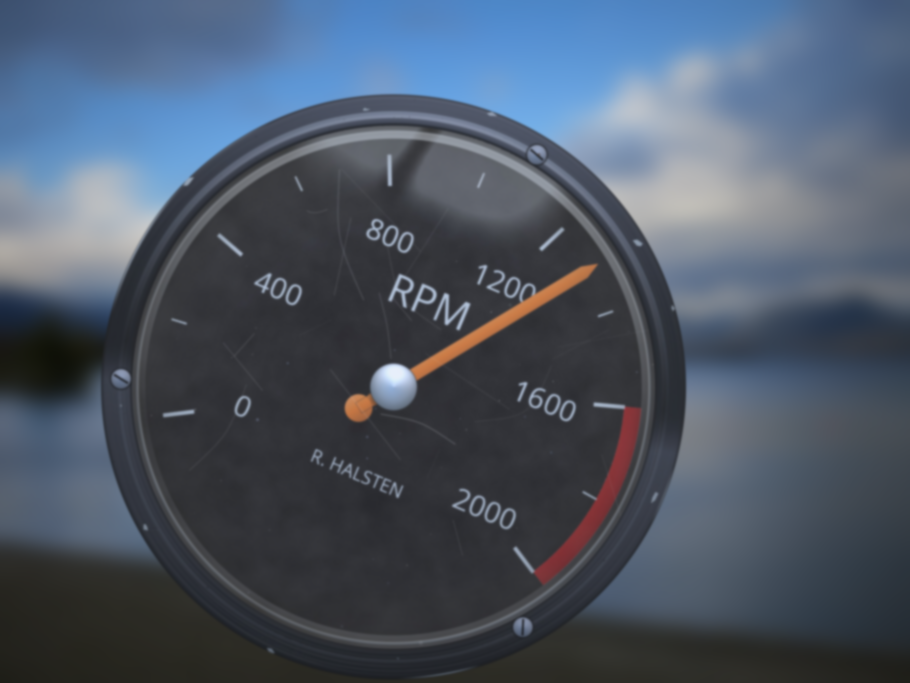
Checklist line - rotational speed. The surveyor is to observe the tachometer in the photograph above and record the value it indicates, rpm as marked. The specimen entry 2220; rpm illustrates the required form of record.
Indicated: 1300; rpm
